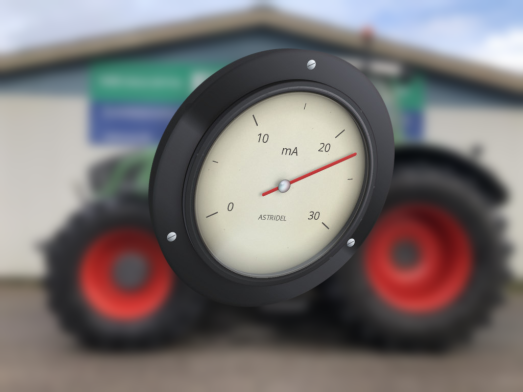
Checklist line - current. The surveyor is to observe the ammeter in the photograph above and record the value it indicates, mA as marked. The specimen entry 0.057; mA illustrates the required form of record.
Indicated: 22.5; mA
